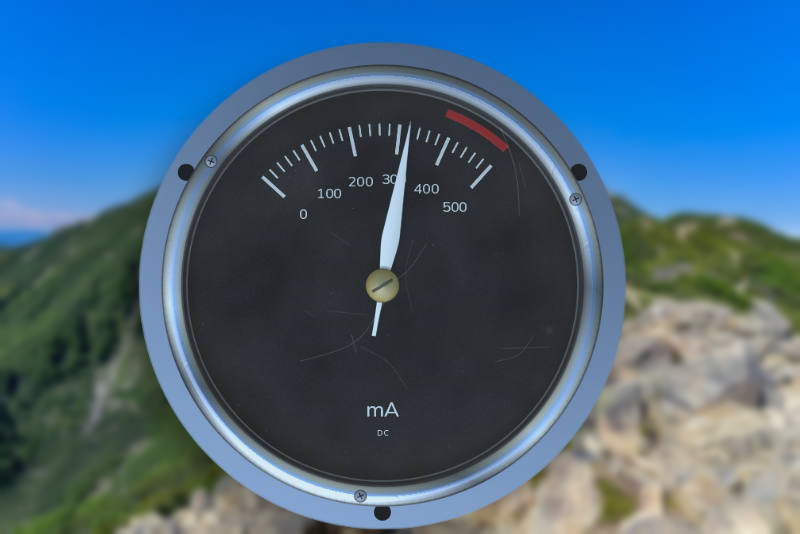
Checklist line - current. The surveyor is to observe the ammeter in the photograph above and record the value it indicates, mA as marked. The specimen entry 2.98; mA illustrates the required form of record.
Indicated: 320; mA
